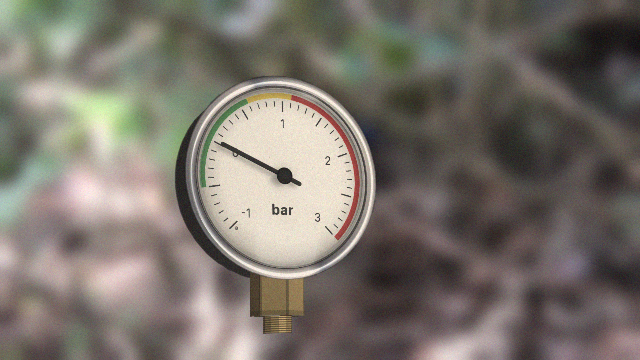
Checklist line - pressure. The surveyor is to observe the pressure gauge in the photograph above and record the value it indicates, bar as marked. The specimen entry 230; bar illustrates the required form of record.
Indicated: 0; bar
